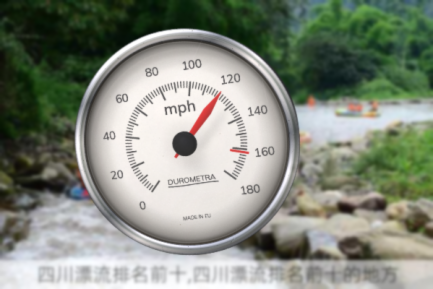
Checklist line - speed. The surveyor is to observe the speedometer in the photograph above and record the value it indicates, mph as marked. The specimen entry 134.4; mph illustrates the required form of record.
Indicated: 120; mph
